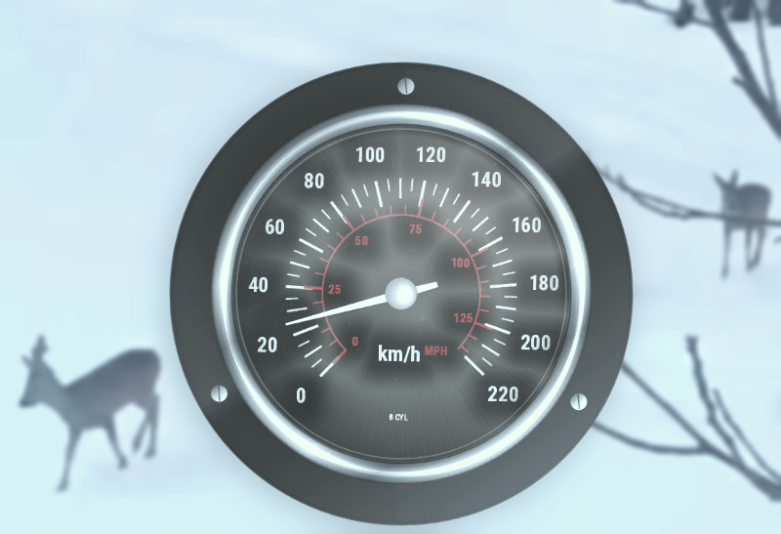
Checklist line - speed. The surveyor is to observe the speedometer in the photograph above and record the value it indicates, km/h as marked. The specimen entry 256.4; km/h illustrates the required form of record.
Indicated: 25; km/h
